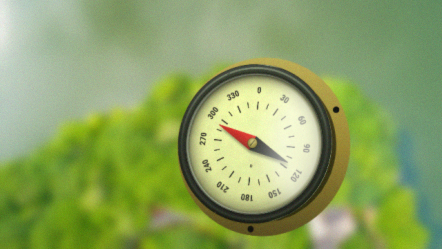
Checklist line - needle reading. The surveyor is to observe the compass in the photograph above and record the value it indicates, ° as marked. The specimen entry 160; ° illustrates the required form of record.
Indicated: 292.5; °
